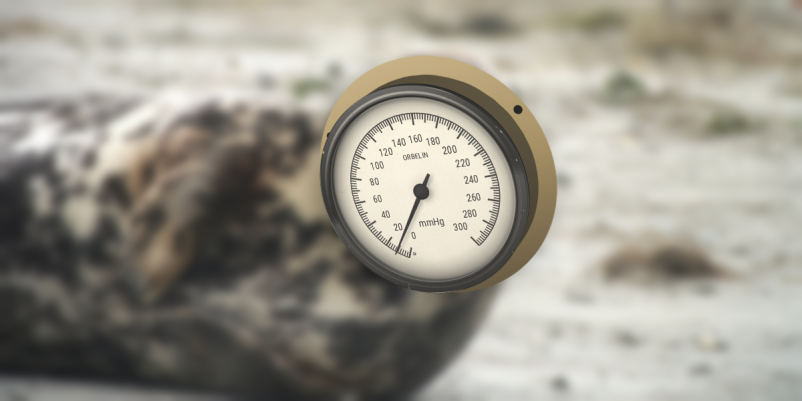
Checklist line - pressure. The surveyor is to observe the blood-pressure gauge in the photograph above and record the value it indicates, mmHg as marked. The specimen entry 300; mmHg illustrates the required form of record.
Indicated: 10; mmHg
